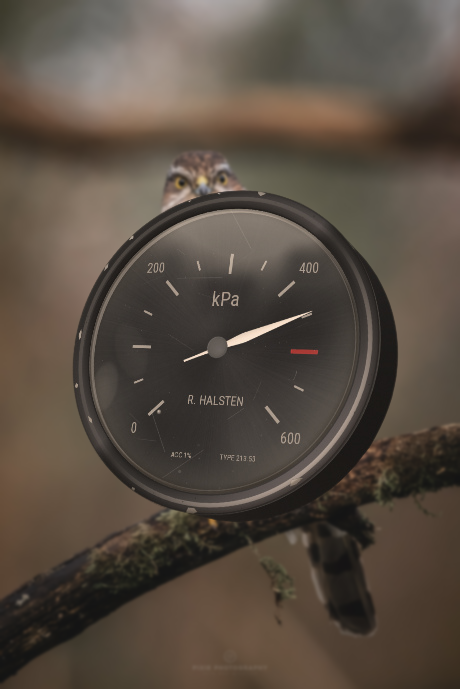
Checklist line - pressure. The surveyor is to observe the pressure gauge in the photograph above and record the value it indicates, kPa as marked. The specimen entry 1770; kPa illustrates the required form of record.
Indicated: 450; kPa
